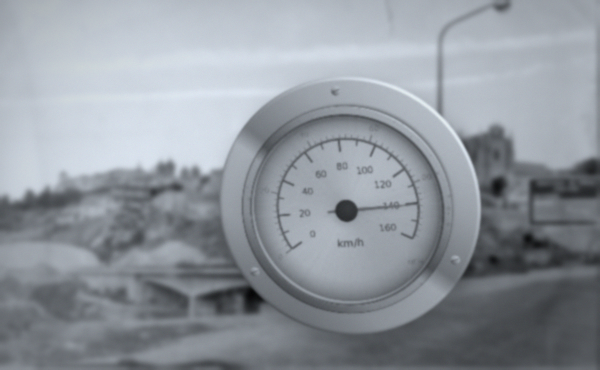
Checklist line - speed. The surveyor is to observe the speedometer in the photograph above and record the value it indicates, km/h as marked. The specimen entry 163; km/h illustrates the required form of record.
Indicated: 140; km/h
